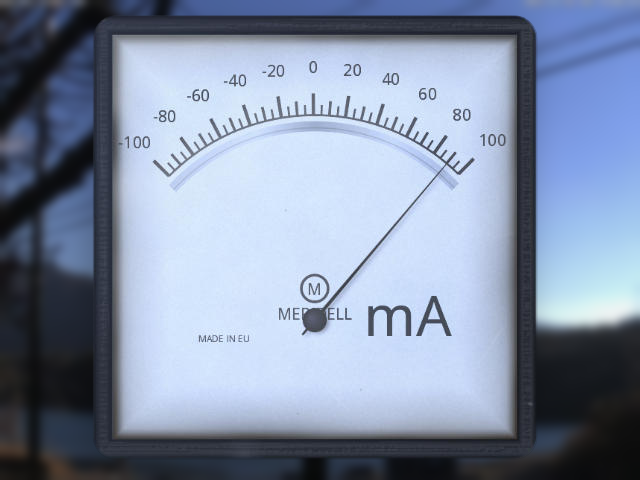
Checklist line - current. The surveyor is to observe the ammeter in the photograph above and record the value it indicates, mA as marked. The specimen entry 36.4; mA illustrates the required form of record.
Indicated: 90; mA
